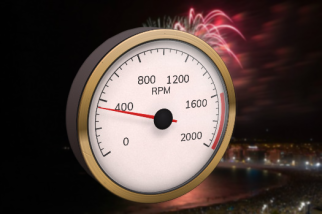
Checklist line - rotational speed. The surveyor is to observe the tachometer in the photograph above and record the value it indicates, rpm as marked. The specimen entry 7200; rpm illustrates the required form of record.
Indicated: 350; rpm
